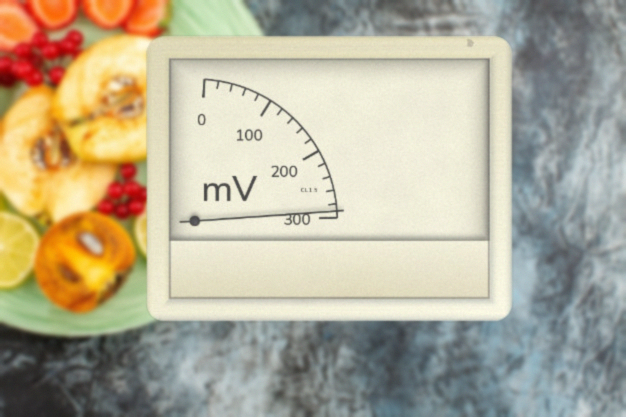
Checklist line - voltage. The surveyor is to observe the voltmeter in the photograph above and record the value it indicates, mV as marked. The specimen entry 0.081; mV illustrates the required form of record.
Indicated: 290; mV
